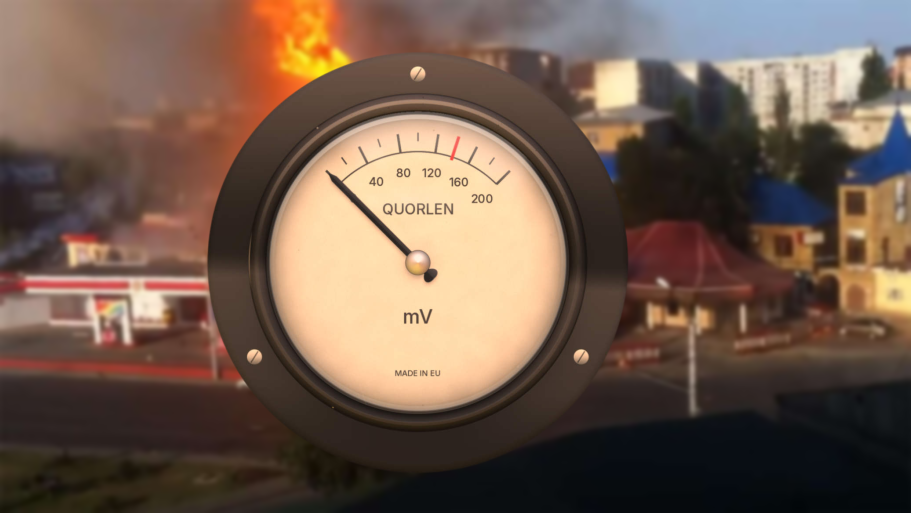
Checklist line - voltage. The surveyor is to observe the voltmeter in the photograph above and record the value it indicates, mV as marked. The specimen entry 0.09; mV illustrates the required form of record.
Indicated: 0; mV
